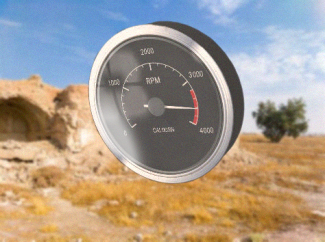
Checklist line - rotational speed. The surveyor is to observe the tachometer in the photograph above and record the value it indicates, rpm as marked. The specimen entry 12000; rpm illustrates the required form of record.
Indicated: 3600; rpm
